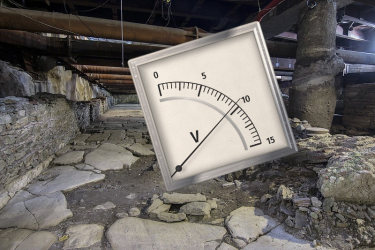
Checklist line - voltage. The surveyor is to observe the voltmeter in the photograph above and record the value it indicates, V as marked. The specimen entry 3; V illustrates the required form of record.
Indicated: 9.5; V
